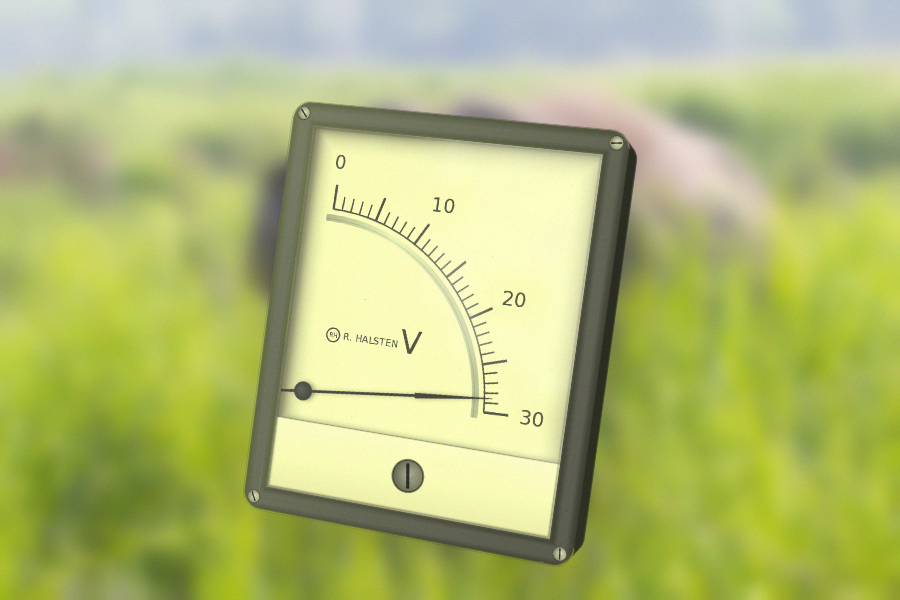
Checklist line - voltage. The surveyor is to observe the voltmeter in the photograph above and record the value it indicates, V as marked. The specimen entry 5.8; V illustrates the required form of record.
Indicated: 28.5; V
